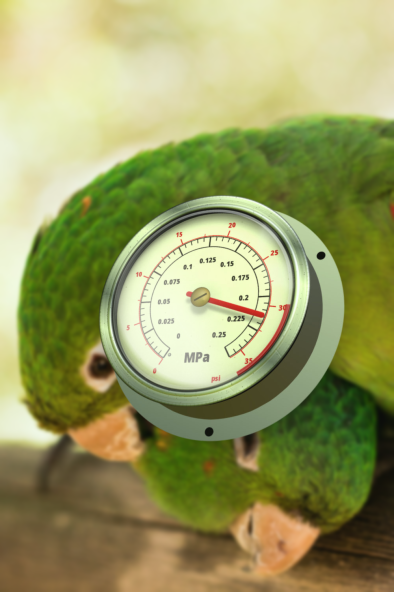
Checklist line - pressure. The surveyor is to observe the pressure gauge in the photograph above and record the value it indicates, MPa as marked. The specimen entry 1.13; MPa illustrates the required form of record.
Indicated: 0.215; MPa
